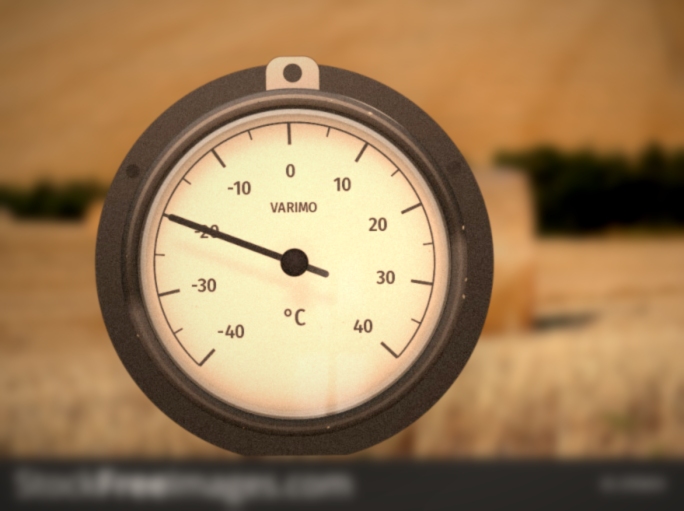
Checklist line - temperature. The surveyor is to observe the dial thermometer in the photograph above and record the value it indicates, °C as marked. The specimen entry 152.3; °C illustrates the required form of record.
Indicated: -20; °C
